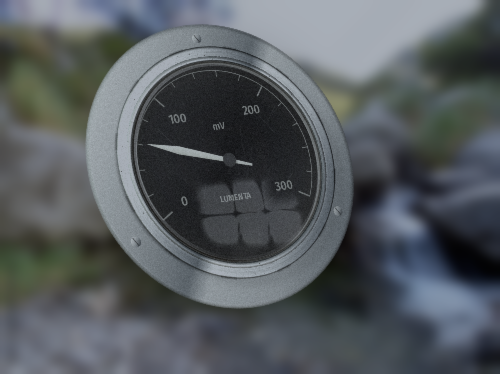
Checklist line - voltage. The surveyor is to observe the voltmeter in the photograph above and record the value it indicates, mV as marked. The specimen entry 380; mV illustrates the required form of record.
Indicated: 60; mV
